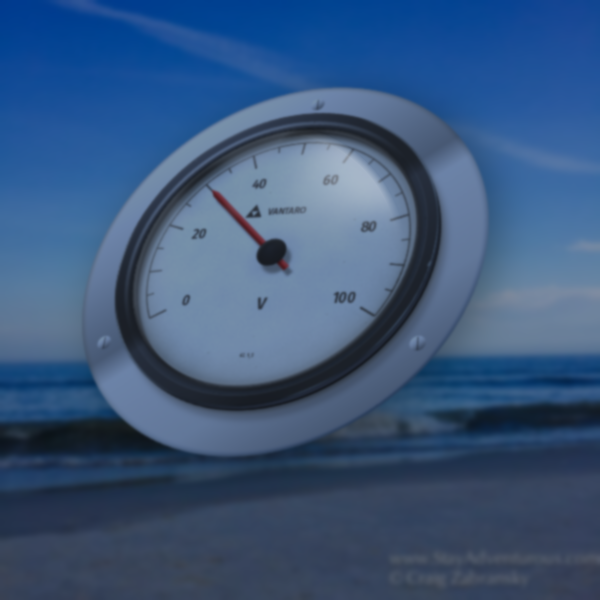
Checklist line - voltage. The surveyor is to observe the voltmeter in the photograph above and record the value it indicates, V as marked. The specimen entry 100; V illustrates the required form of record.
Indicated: 30; V
